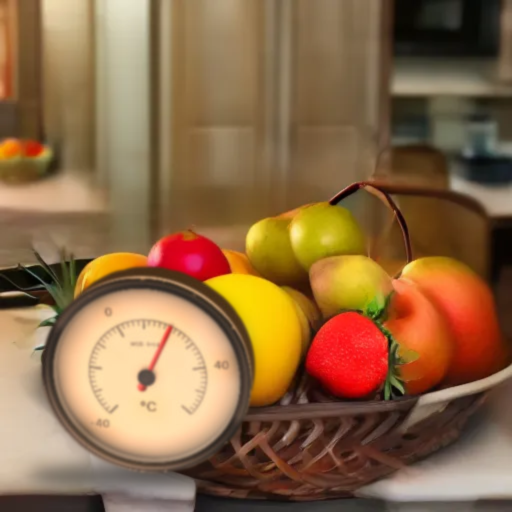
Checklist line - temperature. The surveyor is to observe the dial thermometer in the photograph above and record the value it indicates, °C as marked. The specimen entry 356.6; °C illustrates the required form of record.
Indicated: 20; °C
